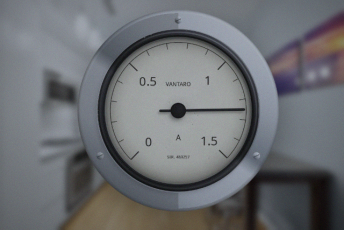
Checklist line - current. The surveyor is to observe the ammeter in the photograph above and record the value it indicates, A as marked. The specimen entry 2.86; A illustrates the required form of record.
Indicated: 1.25; A
